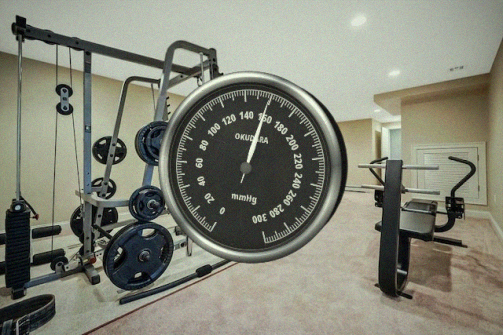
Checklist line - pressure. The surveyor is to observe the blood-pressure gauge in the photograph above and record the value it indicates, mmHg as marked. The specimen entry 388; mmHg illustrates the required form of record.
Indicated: 160; mmHg
